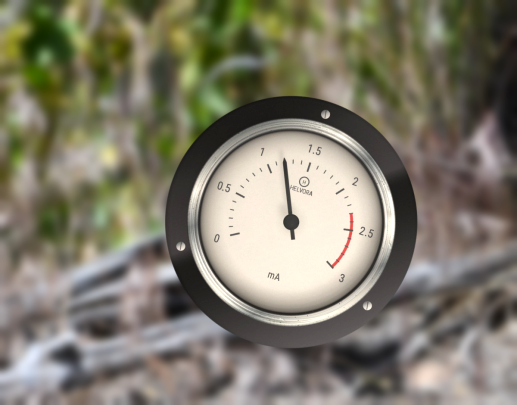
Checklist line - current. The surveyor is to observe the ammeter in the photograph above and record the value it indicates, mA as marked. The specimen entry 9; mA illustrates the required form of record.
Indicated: 1.2; mA
